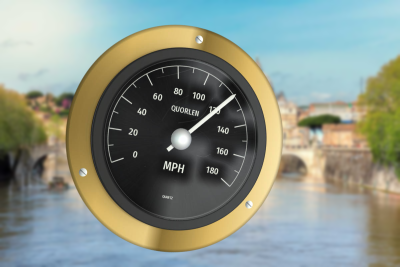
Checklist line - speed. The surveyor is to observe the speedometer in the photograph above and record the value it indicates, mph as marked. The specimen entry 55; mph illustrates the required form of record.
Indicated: 120; mph
